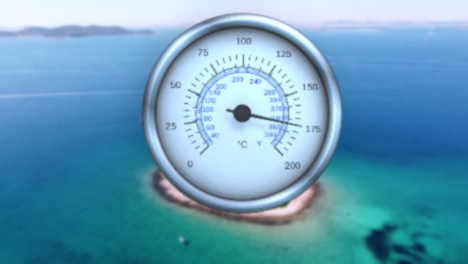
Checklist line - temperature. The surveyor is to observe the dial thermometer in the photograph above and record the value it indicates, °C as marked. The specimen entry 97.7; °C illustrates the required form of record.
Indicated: 175; °C
